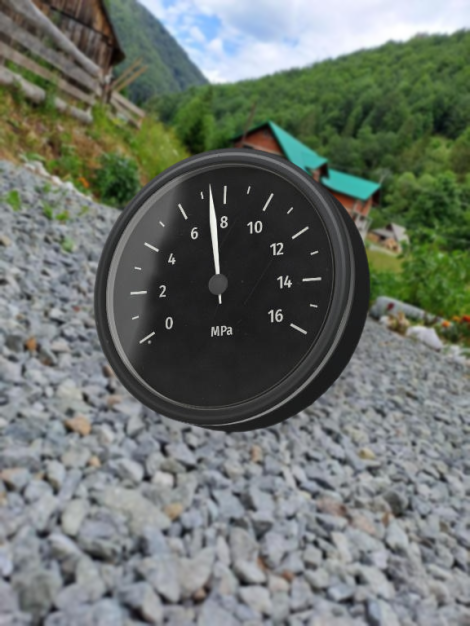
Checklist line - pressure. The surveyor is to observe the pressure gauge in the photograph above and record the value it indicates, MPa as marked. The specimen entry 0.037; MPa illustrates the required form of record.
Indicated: 7.5; MPa
